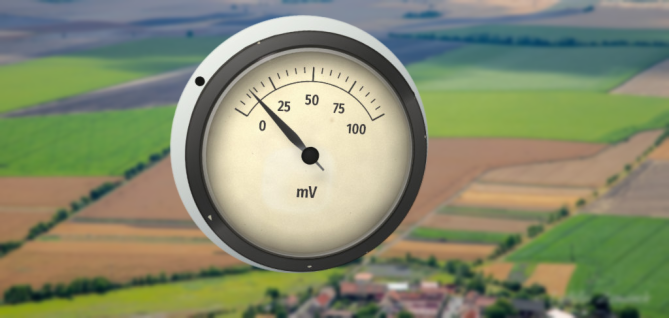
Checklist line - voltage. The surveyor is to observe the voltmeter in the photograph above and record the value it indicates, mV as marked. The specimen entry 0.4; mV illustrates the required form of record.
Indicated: 12.5; mV
